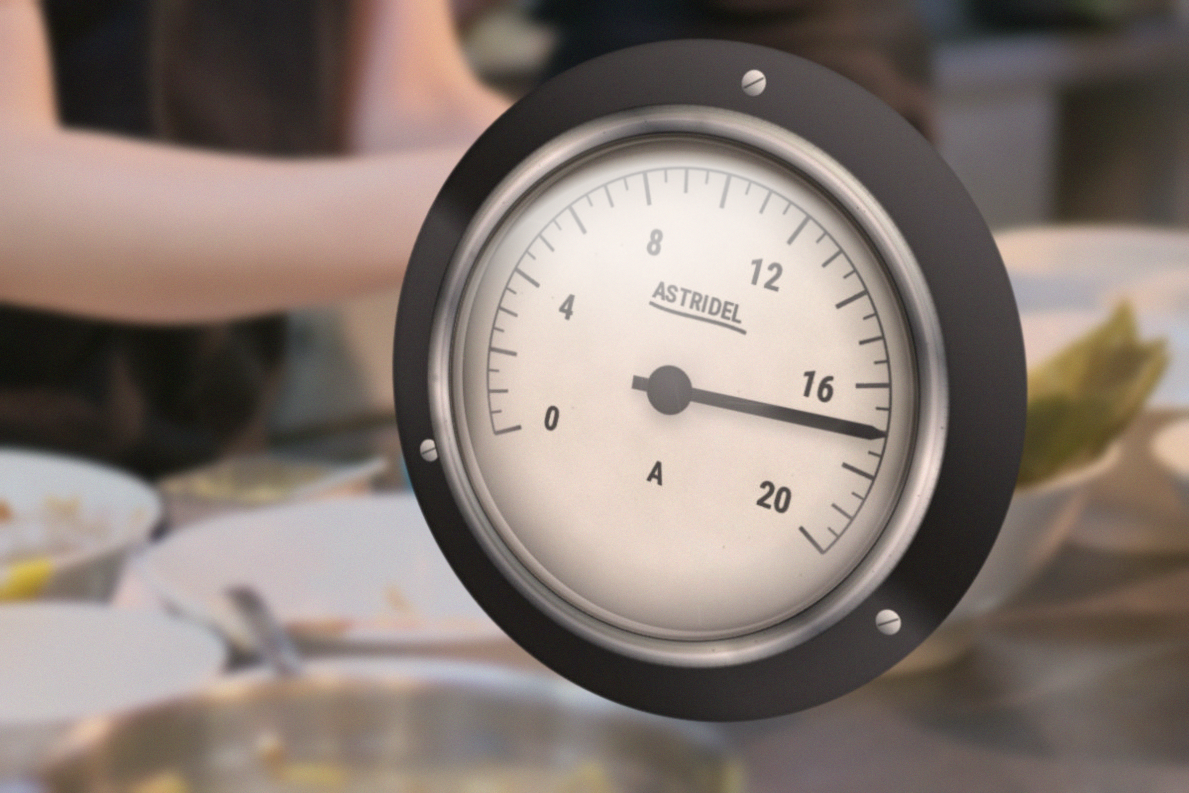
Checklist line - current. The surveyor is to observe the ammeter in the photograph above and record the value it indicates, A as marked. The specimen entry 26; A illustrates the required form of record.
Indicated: 17; A
